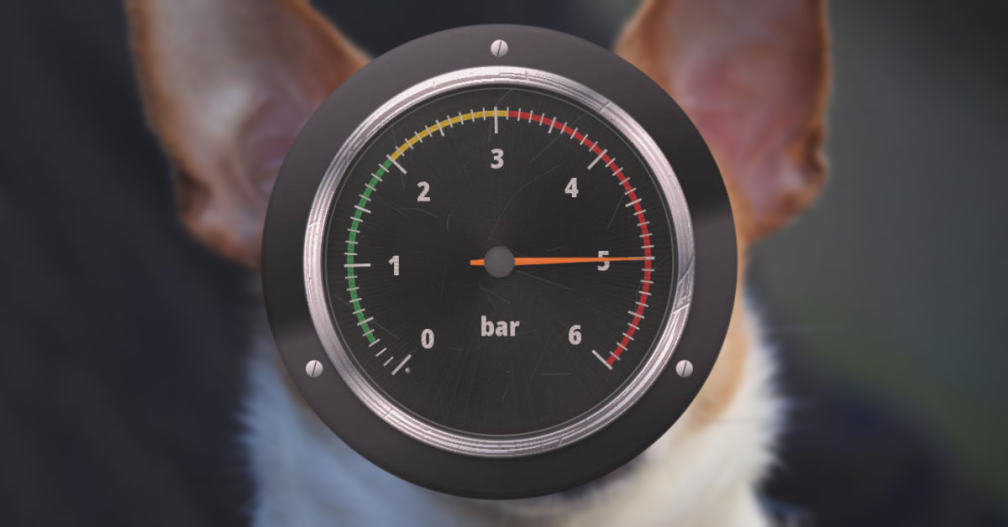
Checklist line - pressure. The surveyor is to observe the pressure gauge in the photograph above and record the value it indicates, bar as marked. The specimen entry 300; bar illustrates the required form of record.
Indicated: 5; bar
